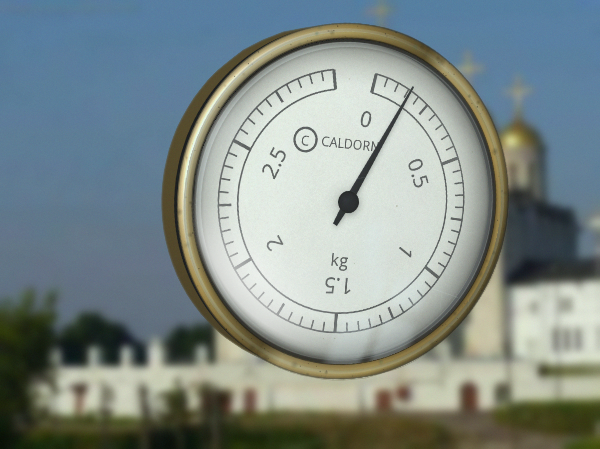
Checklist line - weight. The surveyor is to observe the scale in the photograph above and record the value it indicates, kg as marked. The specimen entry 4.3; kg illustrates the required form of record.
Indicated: 0.15; kg
